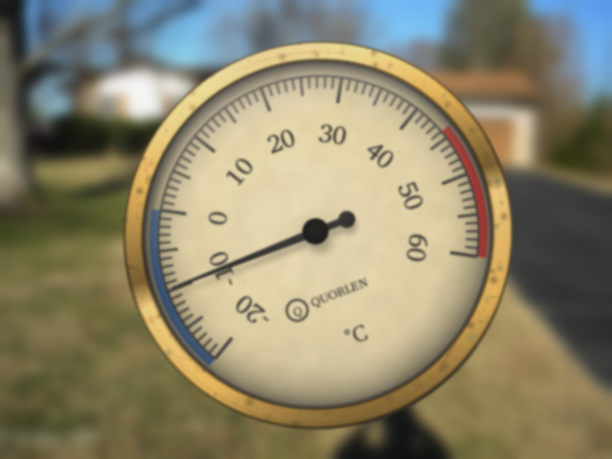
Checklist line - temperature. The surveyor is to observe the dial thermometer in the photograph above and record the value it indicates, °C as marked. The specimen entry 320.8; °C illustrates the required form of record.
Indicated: -10; °C
